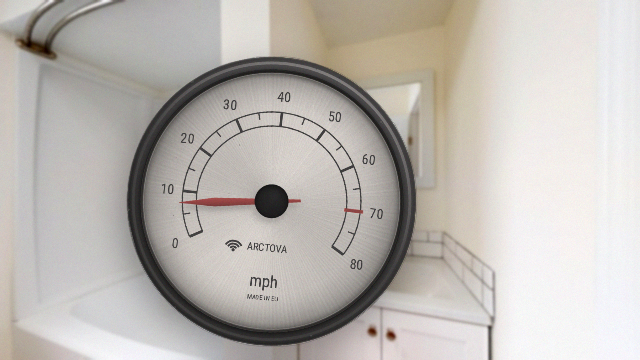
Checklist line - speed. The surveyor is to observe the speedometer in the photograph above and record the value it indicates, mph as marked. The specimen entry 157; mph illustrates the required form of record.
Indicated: 7.5; mph
